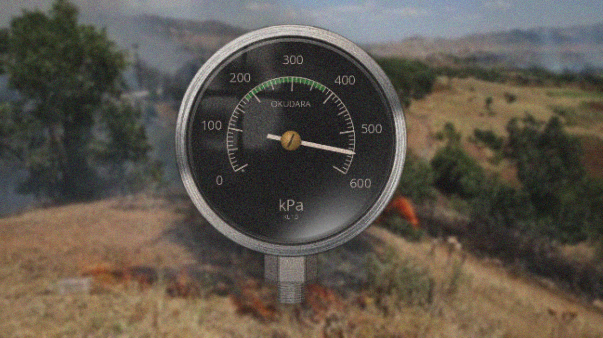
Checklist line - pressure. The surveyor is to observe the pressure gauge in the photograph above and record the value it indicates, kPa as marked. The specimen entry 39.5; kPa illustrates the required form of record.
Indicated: 550; kPa
